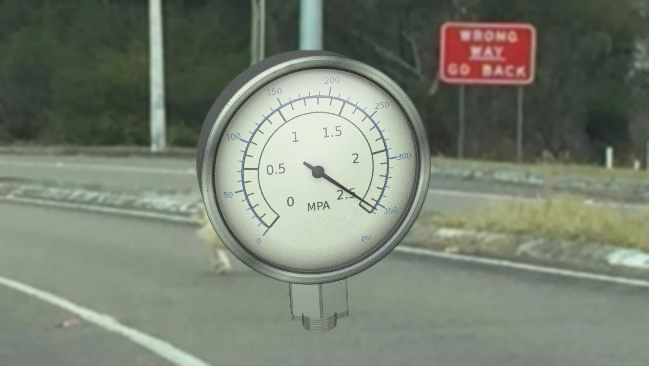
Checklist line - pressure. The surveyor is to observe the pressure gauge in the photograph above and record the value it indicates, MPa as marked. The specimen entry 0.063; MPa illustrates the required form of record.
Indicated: 2.45; MPa
